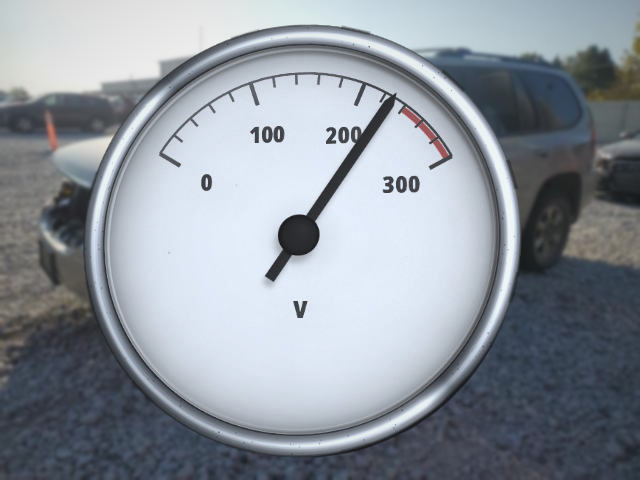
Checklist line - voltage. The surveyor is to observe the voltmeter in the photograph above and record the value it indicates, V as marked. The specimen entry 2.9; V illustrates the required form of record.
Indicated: 230; V
